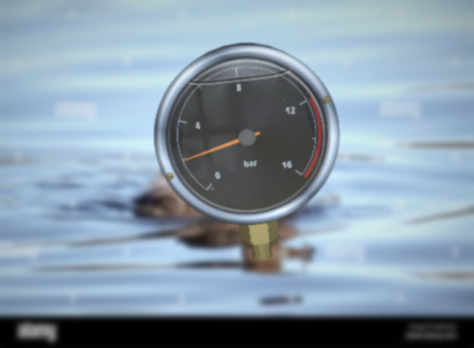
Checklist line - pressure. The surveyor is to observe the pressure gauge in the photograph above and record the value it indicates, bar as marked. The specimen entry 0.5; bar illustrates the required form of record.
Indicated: 2; bar
